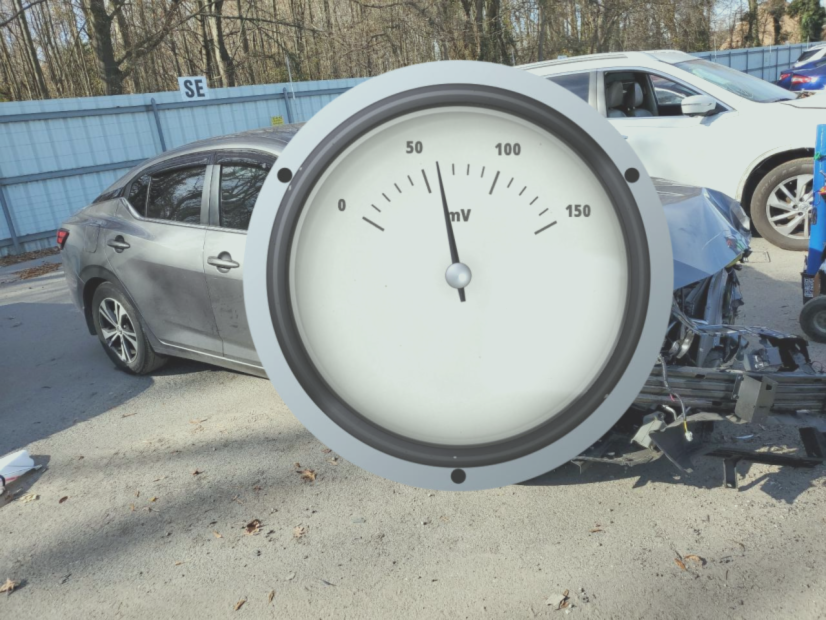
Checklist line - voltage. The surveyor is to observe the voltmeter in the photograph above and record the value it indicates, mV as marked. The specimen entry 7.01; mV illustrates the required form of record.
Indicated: 60; mV
